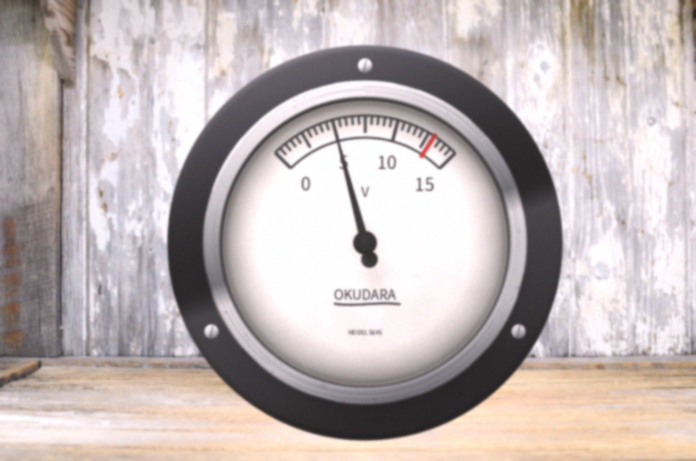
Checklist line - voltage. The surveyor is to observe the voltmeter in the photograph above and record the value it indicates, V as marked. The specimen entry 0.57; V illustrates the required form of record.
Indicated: 5; V
